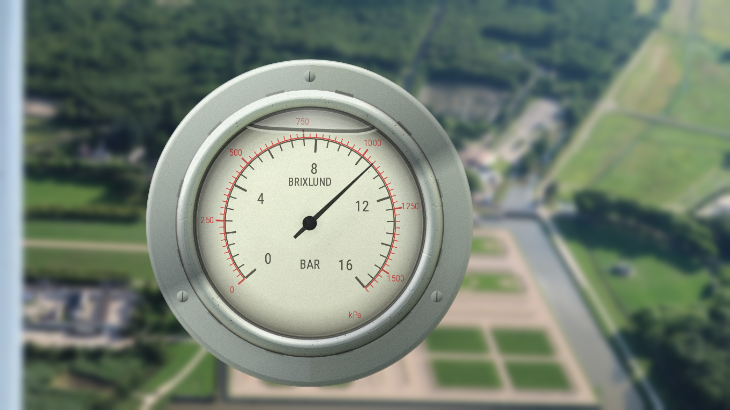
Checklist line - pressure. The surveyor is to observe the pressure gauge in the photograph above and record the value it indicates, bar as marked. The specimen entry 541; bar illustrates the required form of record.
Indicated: 10.5; bar
